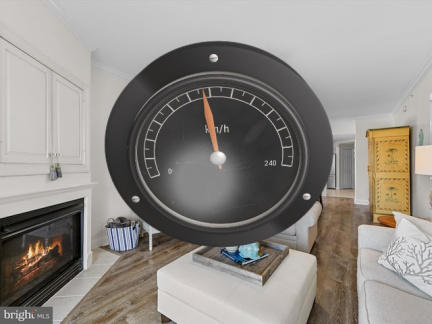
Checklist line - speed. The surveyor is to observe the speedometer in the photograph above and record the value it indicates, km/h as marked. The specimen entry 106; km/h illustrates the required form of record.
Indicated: 115; km/h
